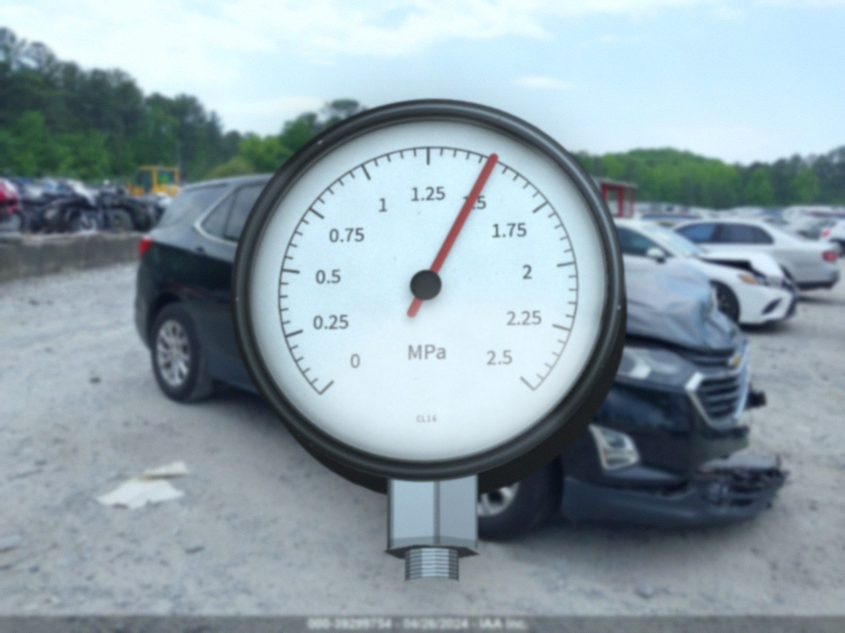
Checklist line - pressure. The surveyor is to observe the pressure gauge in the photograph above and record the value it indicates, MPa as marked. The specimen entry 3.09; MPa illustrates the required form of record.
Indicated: 1.5; MPa
